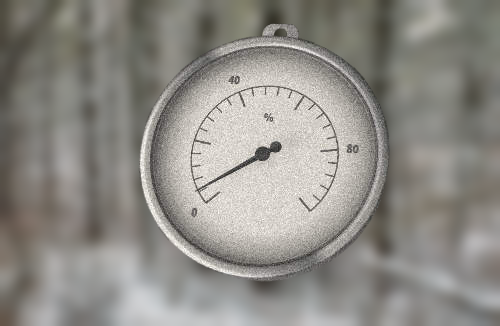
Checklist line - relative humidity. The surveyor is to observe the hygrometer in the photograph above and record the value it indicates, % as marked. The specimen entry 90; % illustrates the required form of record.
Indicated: 4; %
